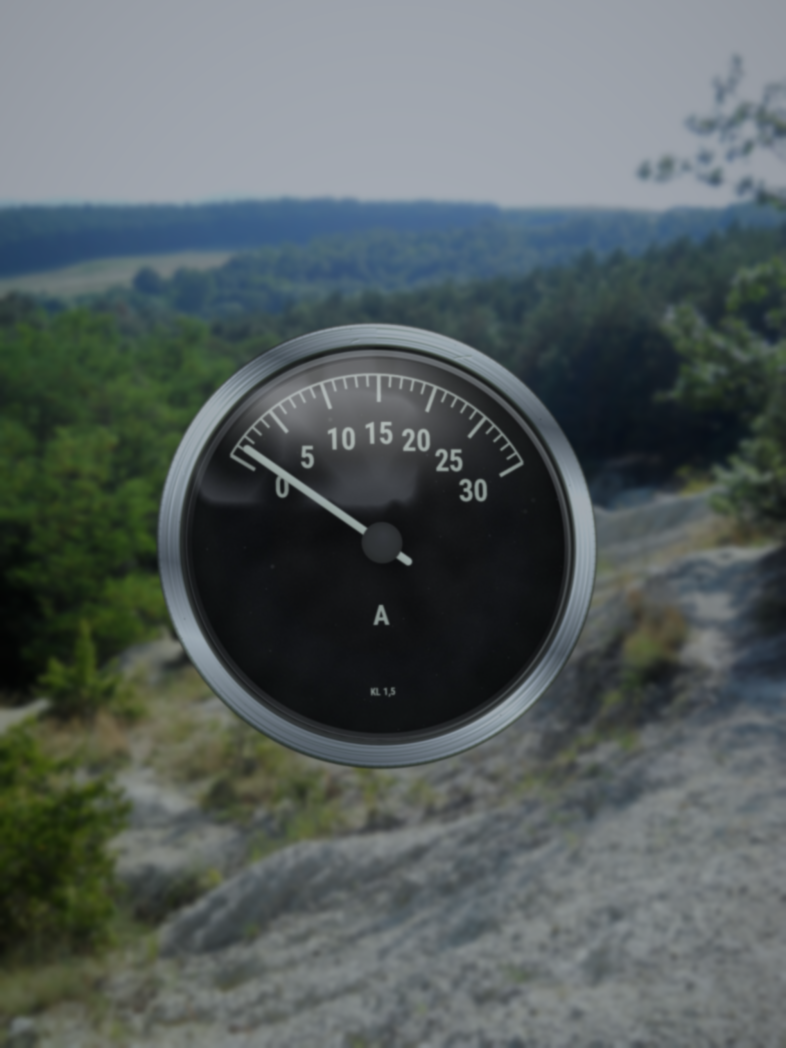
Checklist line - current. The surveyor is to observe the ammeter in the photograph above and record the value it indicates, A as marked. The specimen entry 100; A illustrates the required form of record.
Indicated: 1; A
